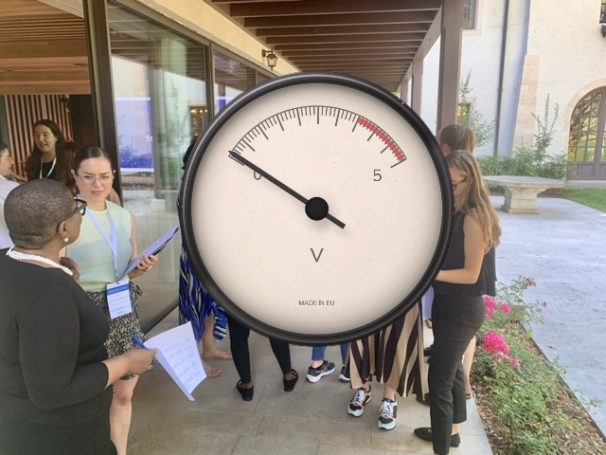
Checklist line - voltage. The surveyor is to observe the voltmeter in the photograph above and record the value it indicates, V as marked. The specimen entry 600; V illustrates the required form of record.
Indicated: 0.1; V
